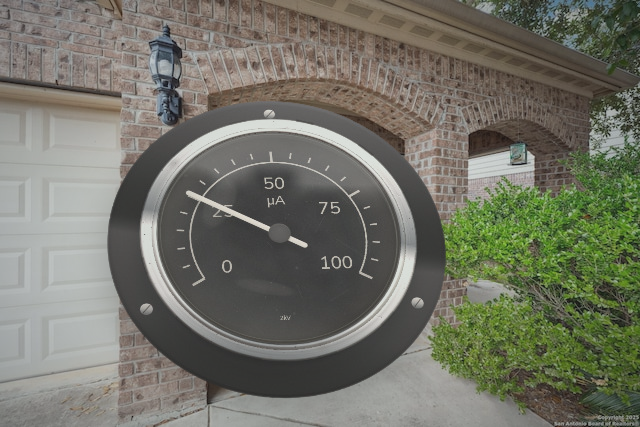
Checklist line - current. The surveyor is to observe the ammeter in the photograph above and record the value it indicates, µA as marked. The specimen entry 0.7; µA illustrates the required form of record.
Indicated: 25; µA
